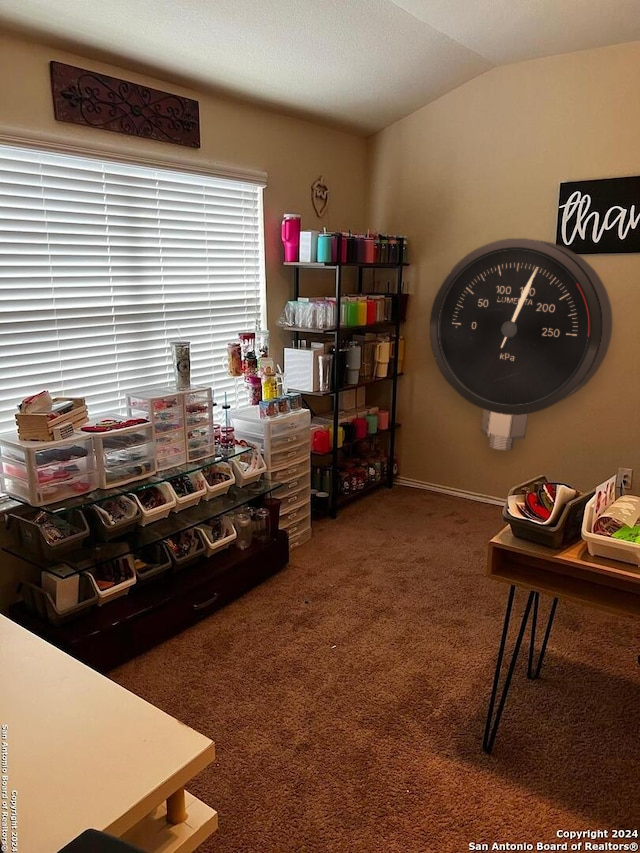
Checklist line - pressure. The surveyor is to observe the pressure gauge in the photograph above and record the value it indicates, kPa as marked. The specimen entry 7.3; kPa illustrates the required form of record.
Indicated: 150; kPa
